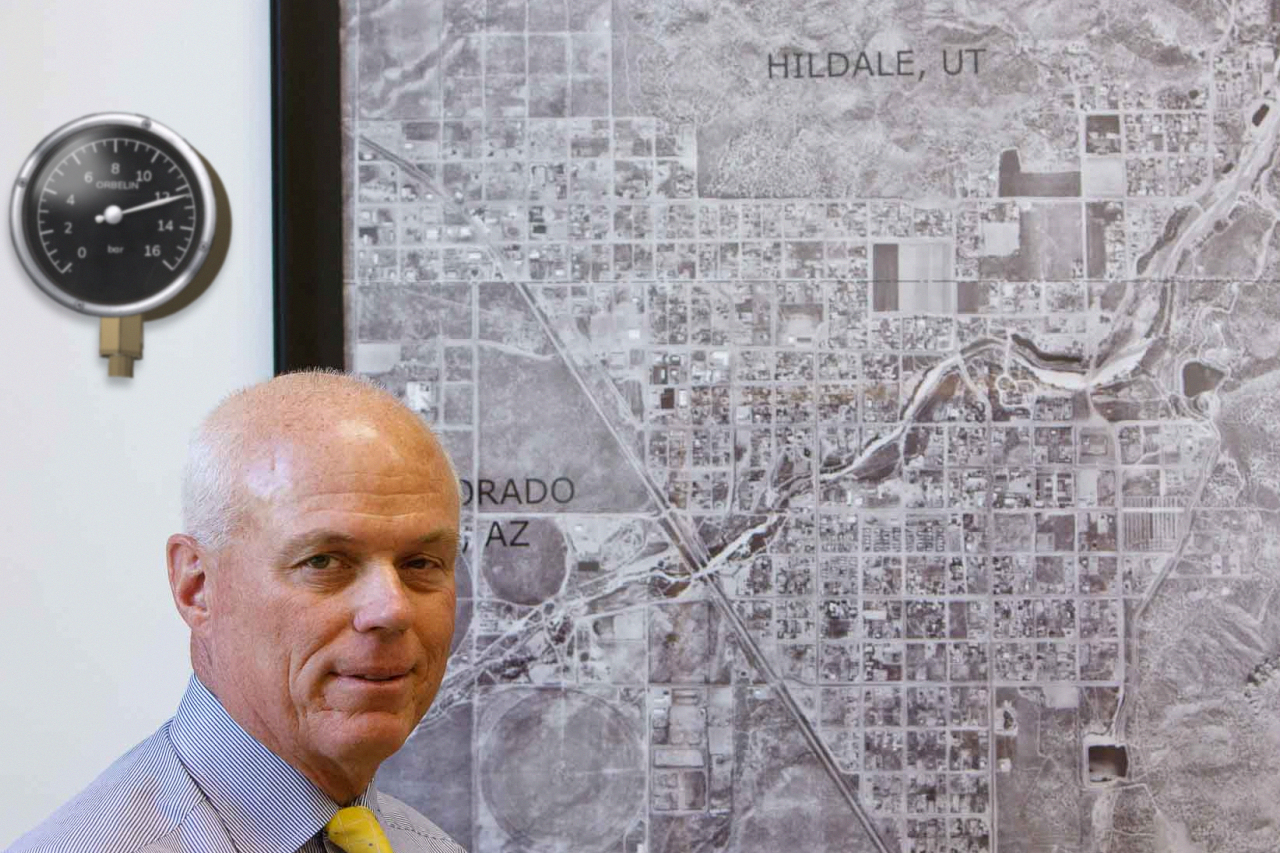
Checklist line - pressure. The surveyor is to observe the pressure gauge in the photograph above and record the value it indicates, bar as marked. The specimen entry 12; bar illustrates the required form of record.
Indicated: 12.5; bar
